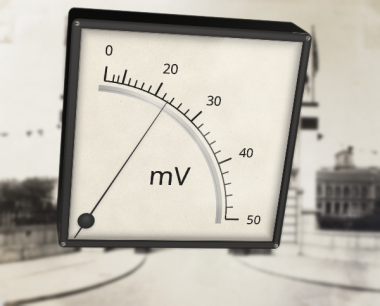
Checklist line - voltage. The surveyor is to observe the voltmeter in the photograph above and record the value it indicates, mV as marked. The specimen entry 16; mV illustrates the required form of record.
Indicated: 23; mV
